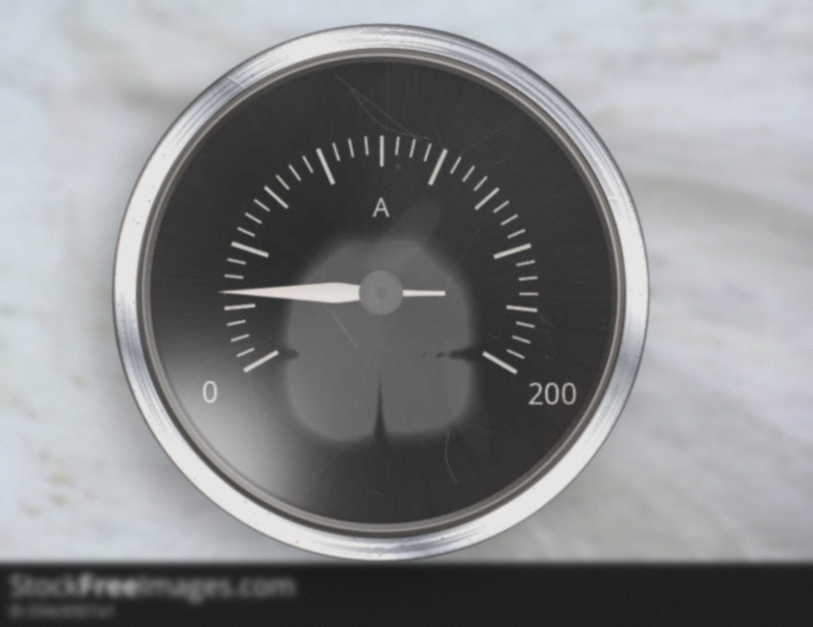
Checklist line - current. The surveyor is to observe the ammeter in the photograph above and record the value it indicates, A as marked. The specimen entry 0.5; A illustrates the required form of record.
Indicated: 25; A
